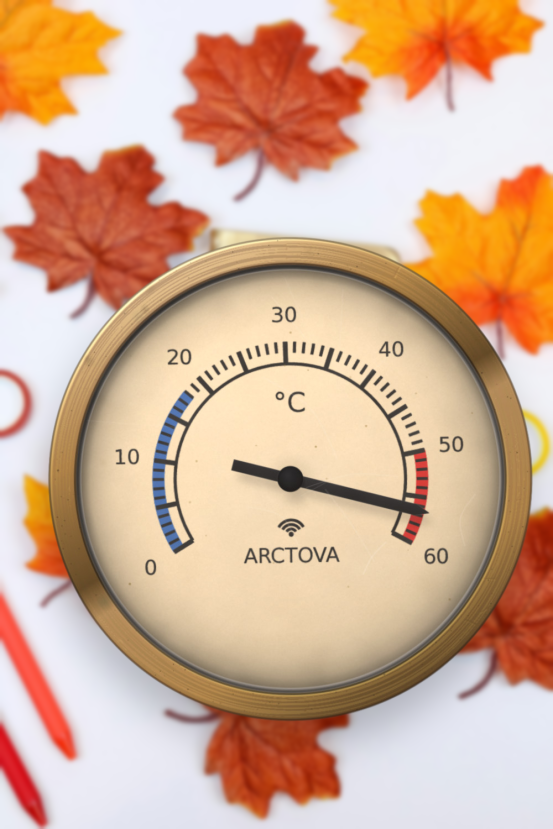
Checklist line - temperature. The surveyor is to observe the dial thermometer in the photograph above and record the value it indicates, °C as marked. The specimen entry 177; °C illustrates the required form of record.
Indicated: 56.5; °C
